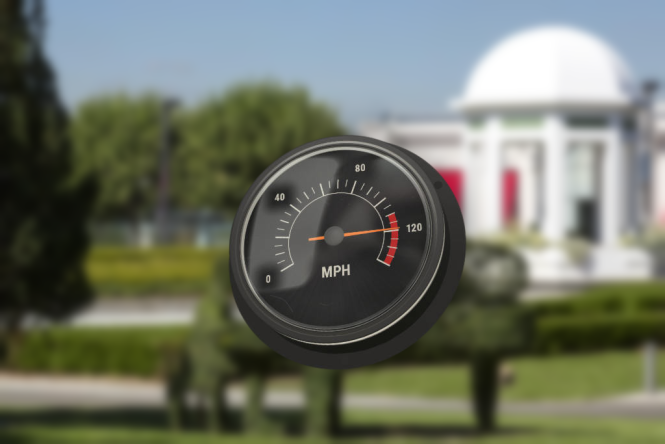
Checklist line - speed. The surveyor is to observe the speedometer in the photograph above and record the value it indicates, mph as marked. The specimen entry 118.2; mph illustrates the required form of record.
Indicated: 120; mph
